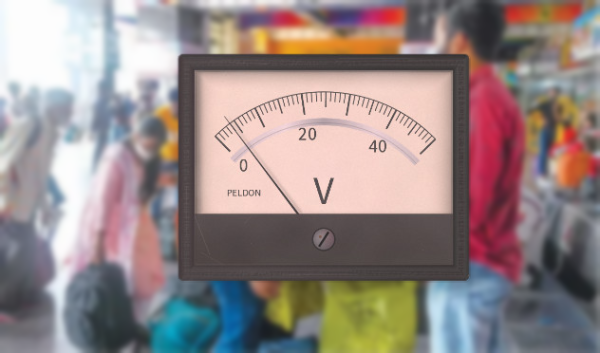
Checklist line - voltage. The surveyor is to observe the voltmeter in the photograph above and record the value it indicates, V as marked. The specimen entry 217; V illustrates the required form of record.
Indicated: 4; V
